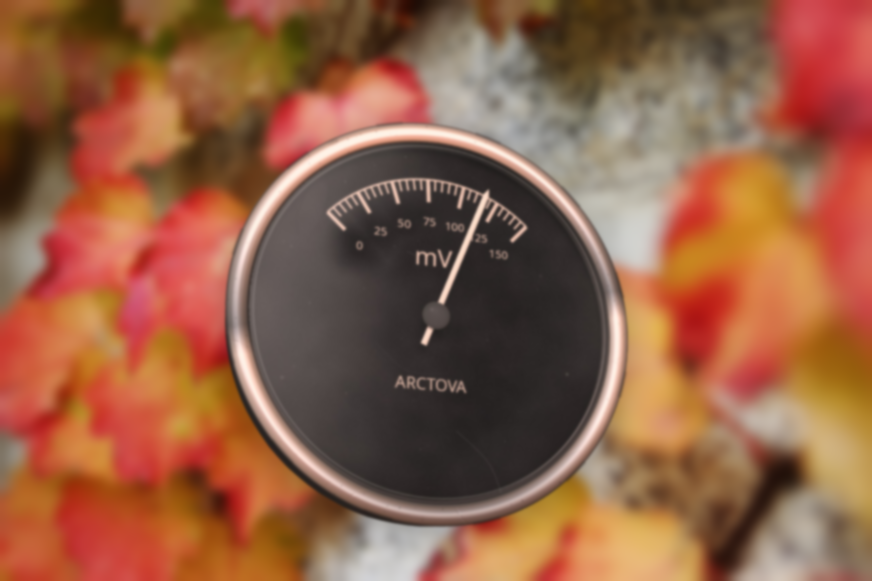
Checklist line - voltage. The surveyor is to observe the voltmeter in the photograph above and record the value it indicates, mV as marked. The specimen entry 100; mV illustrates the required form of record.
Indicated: 115; mV
